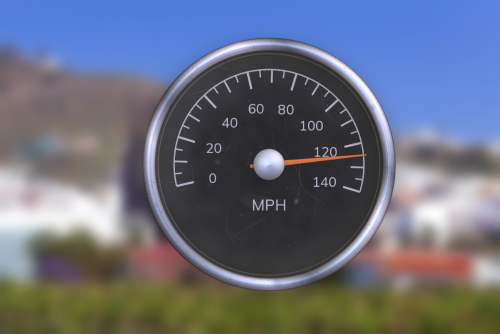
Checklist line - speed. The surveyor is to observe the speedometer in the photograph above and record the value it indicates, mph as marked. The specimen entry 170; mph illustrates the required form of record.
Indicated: 125; mph
